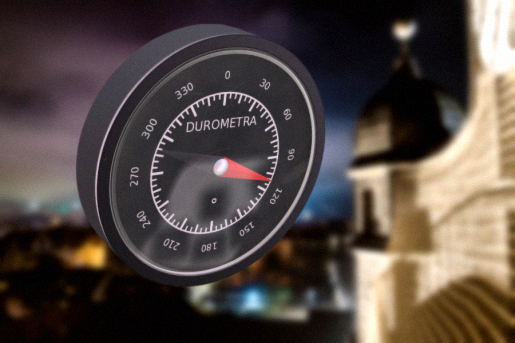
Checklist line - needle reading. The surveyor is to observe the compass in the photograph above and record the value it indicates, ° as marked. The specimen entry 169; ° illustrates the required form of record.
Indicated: 110; °
